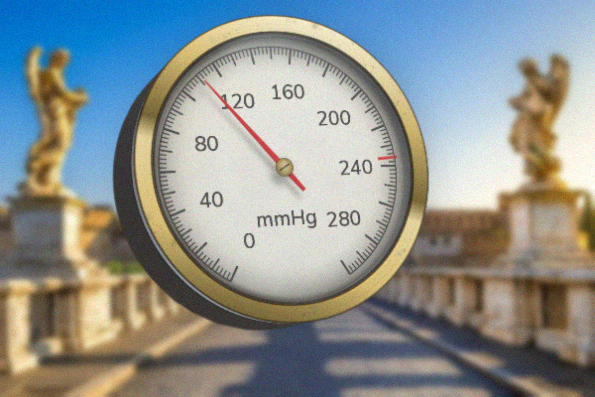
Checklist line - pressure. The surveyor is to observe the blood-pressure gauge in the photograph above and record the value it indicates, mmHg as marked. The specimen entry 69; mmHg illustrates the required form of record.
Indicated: 110; mmHg
